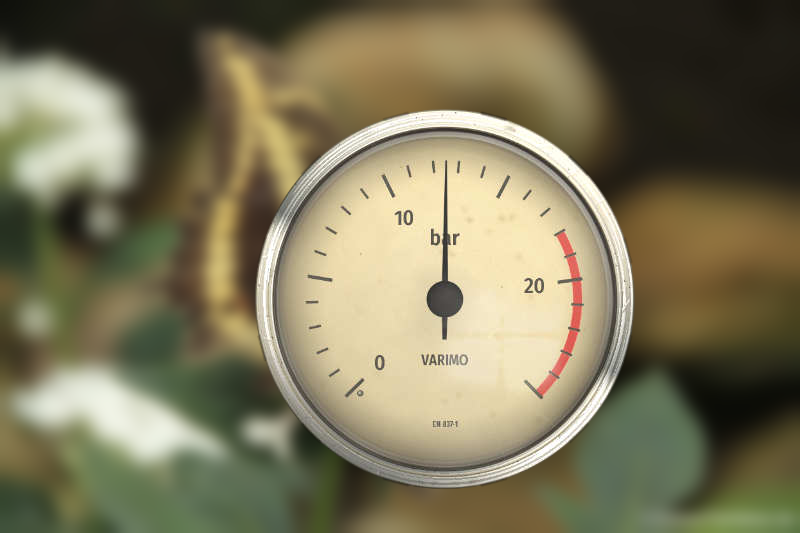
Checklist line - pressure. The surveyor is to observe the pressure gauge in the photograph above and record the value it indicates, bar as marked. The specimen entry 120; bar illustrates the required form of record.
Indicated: 12.5; bar
